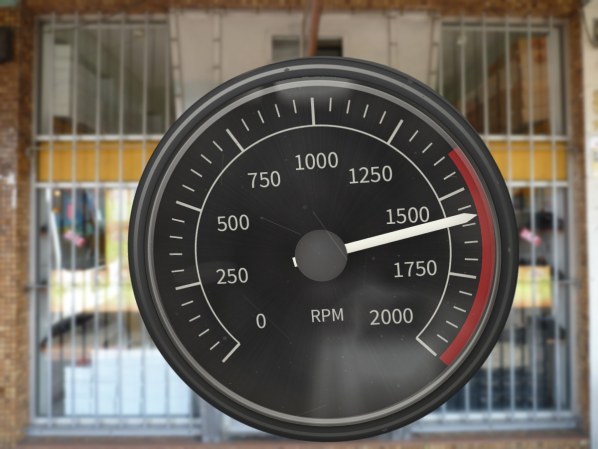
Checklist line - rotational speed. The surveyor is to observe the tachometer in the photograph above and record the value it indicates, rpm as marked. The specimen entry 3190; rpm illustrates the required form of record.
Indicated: 1575; rpm
